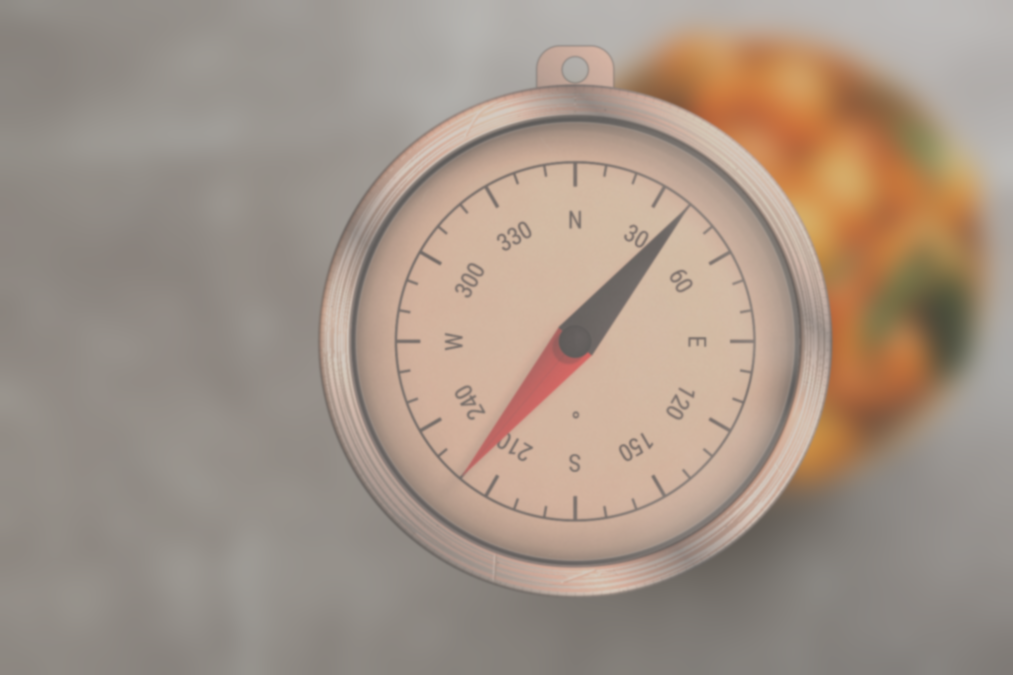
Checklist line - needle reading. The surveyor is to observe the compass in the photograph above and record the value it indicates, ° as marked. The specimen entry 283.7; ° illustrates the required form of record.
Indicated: 220; °
